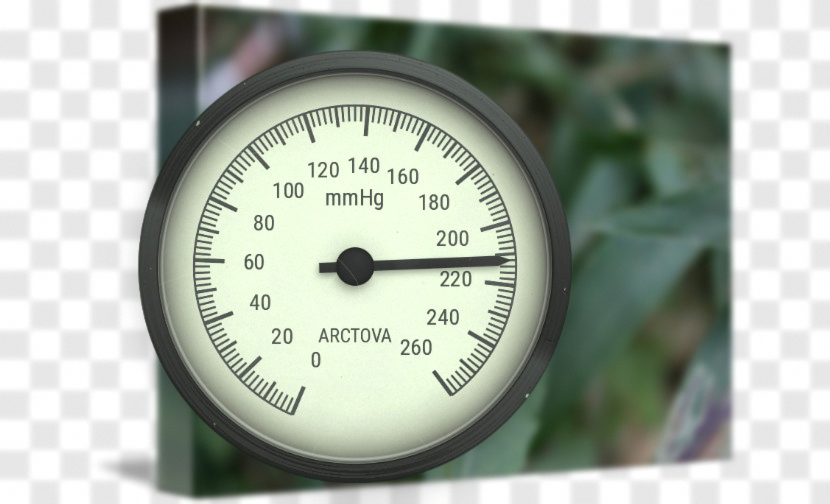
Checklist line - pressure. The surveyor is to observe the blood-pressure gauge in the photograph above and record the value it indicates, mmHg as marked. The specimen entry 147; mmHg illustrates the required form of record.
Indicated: 212; mmHg
